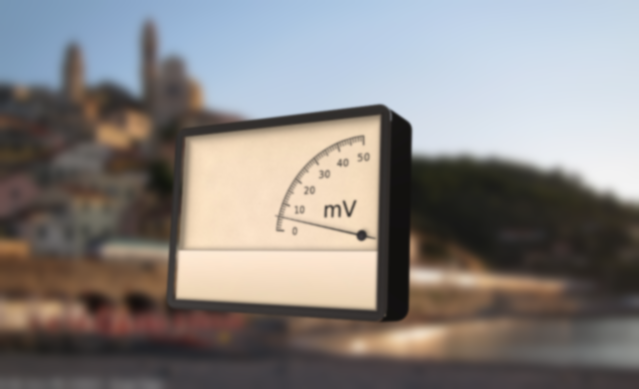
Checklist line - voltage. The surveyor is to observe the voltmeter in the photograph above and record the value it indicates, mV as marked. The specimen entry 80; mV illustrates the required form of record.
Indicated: 5; mV
